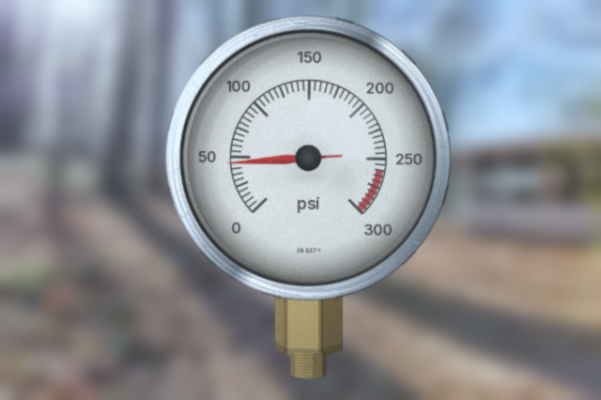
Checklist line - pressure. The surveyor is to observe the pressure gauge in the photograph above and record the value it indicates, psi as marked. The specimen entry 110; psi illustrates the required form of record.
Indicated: 45; psi
